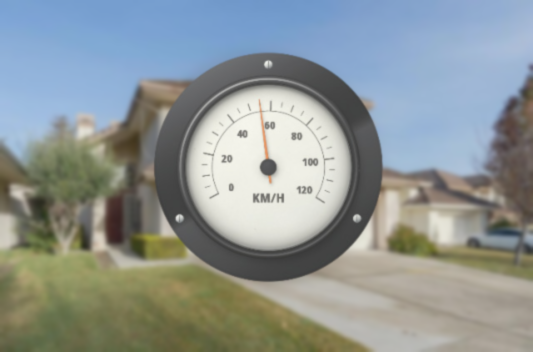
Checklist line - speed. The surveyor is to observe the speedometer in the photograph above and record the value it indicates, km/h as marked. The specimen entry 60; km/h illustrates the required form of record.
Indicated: 55; km/h
